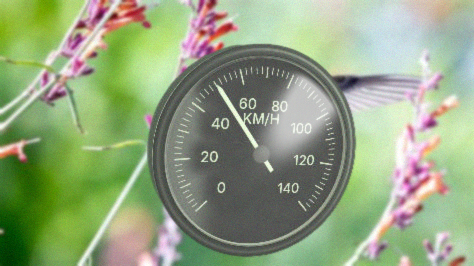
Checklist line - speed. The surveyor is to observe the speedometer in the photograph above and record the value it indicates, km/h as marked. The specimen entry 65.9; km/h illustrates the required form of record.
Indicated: 50; km/h
